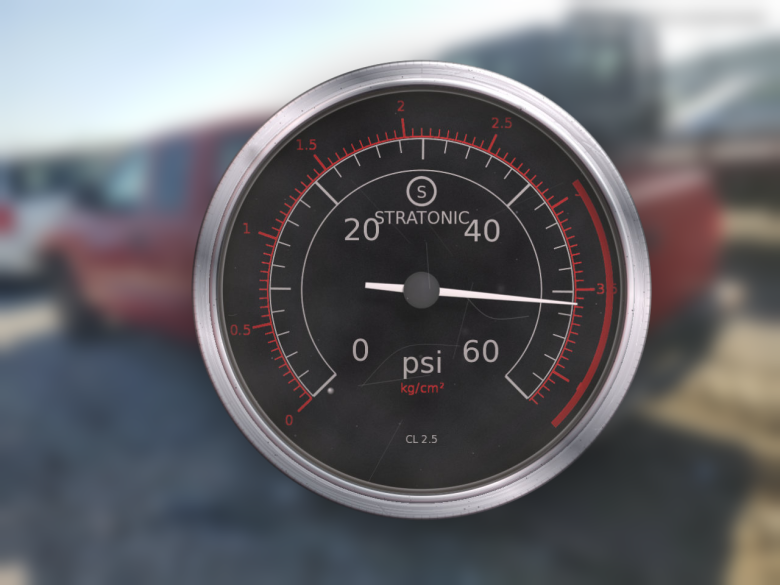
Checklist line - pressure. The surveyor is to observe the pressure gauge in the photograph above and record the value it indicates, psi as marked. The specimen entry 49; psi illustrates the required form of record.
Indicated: 51; psi
